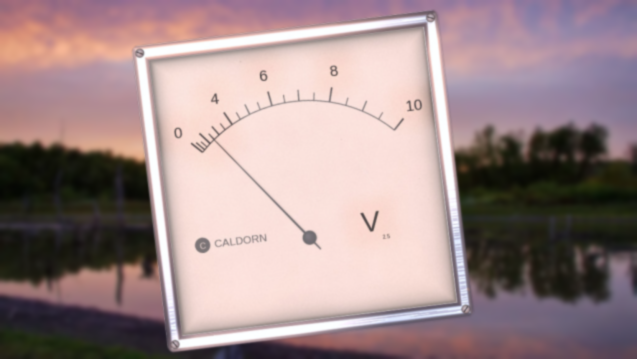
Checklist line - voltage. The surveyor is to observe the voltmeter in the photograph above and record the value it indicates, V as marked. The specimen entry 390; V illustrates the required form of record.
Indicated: 2.5; V
